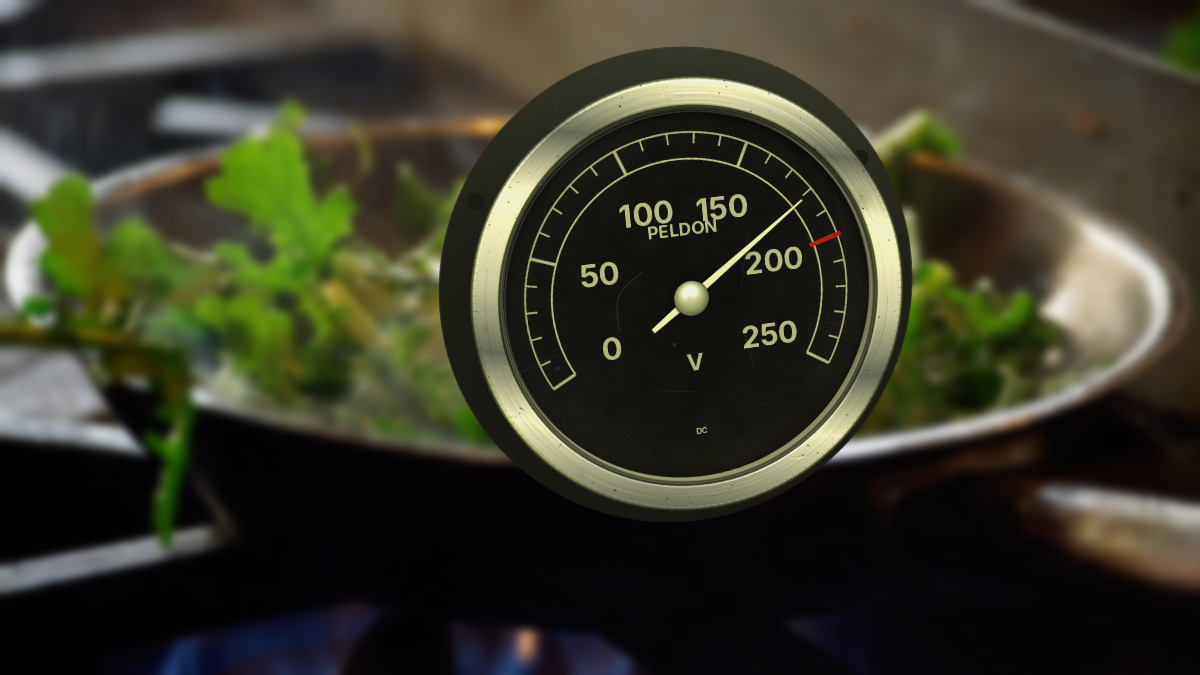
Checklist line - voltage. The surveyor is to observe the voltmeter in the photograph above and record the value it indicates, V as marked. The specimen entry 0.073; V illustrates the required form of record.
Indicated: 180; V
